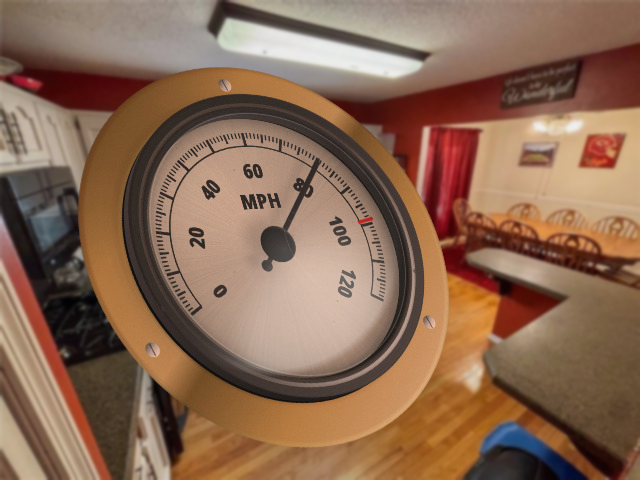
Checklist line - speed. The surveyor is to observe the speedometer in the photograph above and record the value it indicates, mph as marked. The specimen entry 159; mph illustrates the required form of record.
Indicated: 80; mph
